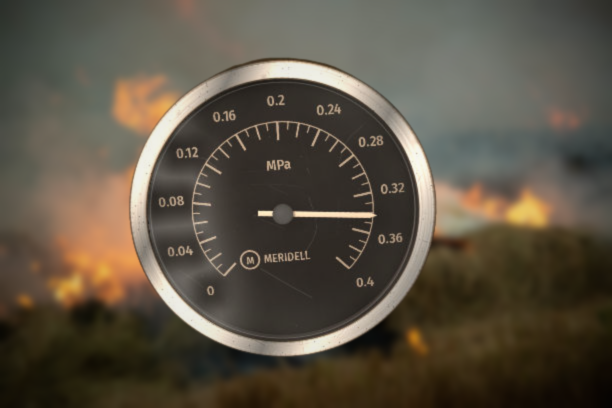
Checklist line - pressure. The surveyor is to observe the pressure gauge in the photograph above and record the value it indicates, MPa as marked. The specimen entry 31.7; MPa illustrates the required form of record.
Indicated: 0.34; MPa
